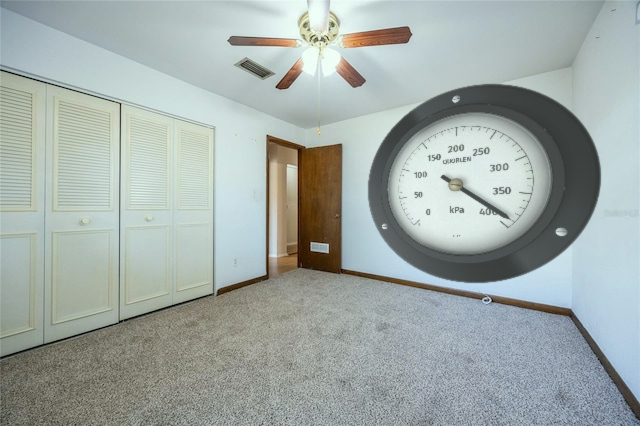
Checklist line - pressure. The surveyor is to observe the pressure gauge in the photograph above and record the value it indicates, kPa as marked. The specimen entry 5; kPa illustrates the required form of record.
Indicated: 390; kPa
